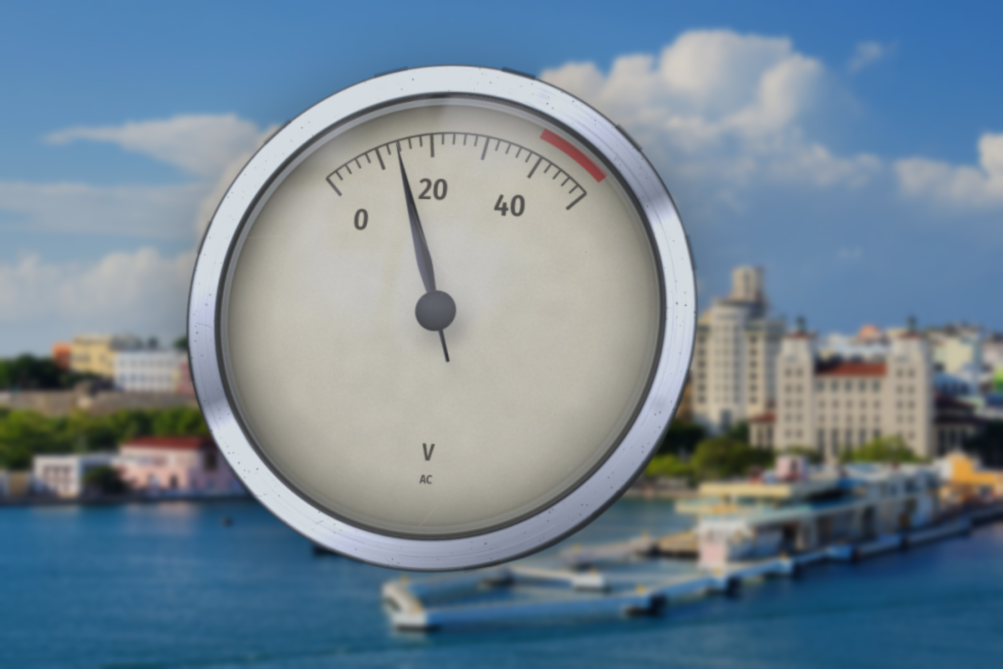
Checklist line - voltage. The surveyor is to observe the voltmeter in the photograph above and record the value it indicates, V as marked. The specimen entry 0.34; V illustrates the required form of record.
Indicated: 14; V
